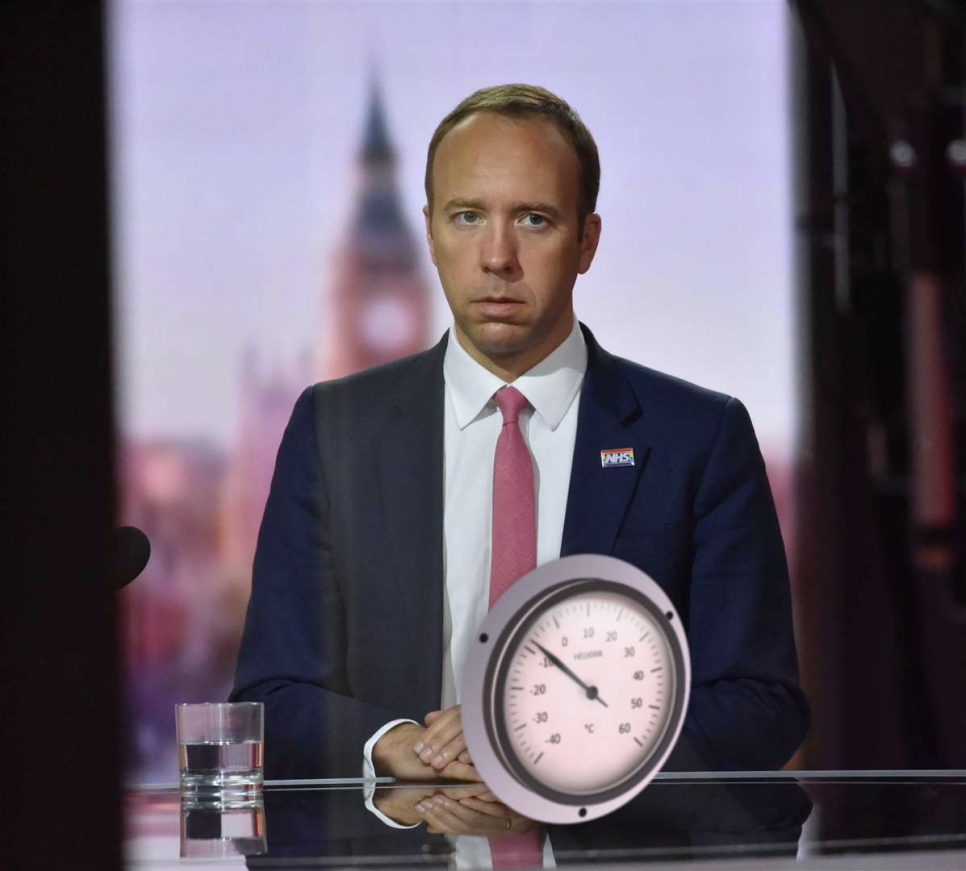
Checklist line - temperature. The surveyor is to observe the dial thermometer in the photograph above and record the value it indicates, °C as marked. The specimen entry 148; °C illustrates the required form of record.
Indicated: -8; °C
